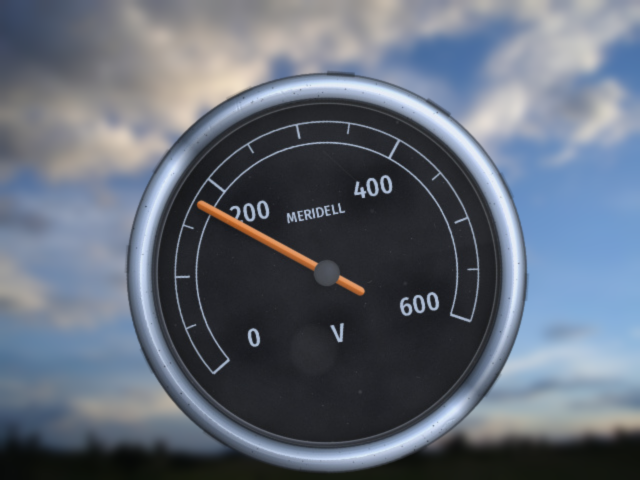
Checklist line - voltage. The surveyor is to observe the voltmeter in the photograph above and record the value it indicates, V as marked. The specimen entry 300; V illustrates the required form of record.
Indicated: 175; V
